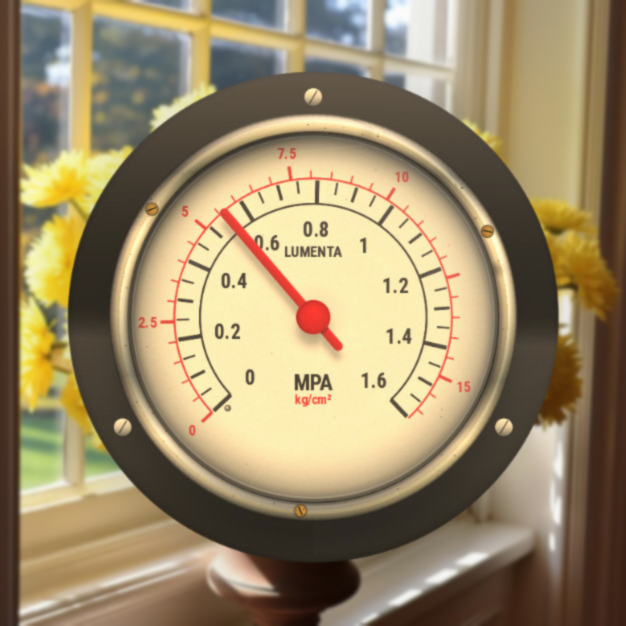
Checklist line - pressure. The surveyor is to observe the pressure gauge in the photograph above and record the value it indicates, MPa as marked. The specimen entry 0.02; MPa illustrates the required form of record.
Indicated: 0.55; MPa
